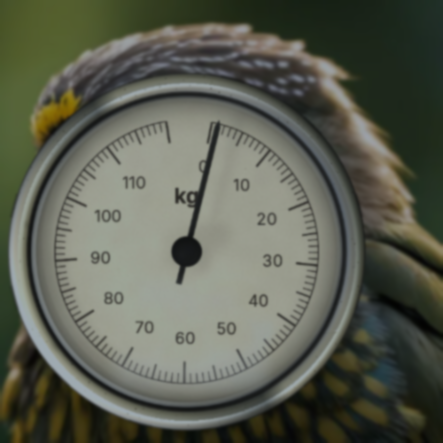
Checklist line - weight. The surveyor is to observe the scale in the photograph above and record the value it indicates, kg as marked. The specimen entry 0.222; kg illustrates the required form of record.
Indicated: 1; kg
